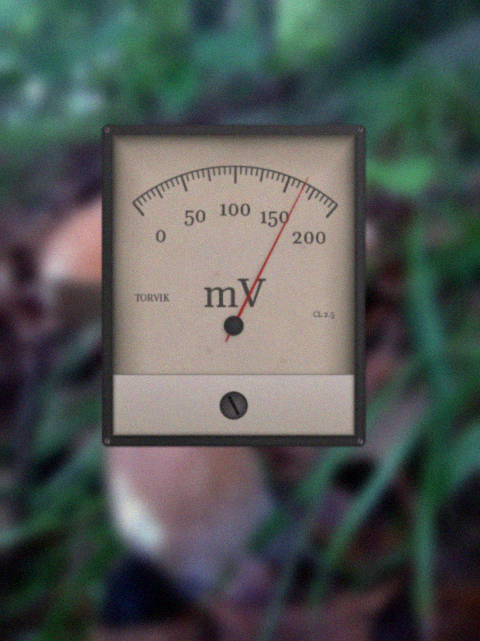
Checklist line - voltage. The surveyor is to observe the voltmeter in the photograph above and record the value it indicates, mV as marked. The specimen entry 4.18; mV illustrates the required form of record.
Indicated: 165; mV
